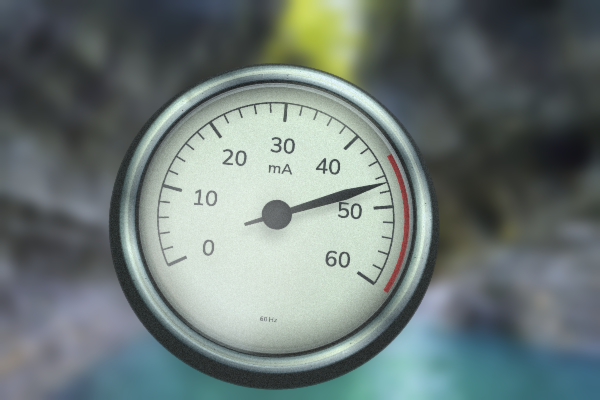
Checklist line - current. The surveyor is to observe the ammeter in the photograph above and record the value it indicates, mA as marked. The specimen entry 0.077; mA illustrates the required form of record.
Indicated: 47; mA
